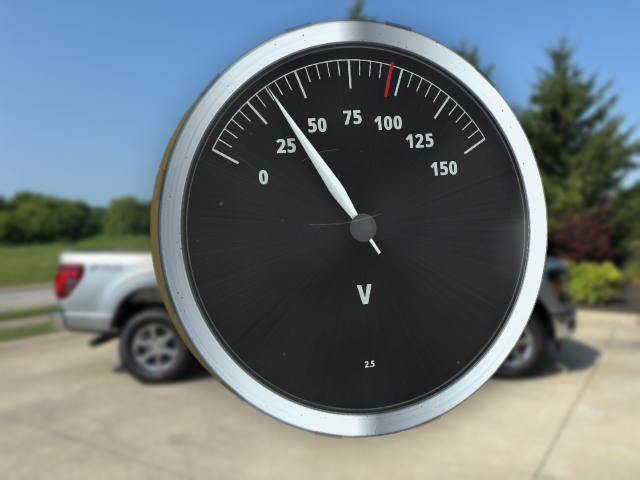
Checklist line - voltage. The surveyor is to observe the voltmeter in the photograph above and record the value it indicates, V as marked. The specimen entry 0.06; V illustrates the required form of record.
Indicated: 35; V
